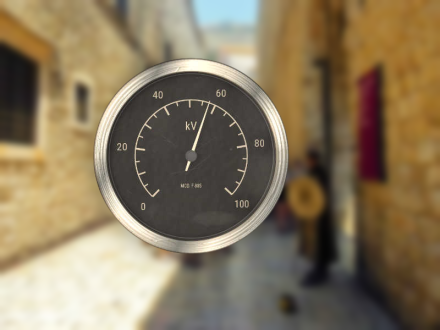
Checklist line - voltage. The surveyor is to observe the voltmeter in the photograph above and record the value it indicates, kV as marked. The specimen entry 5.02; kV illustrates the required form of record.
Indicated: 57.5; kV
